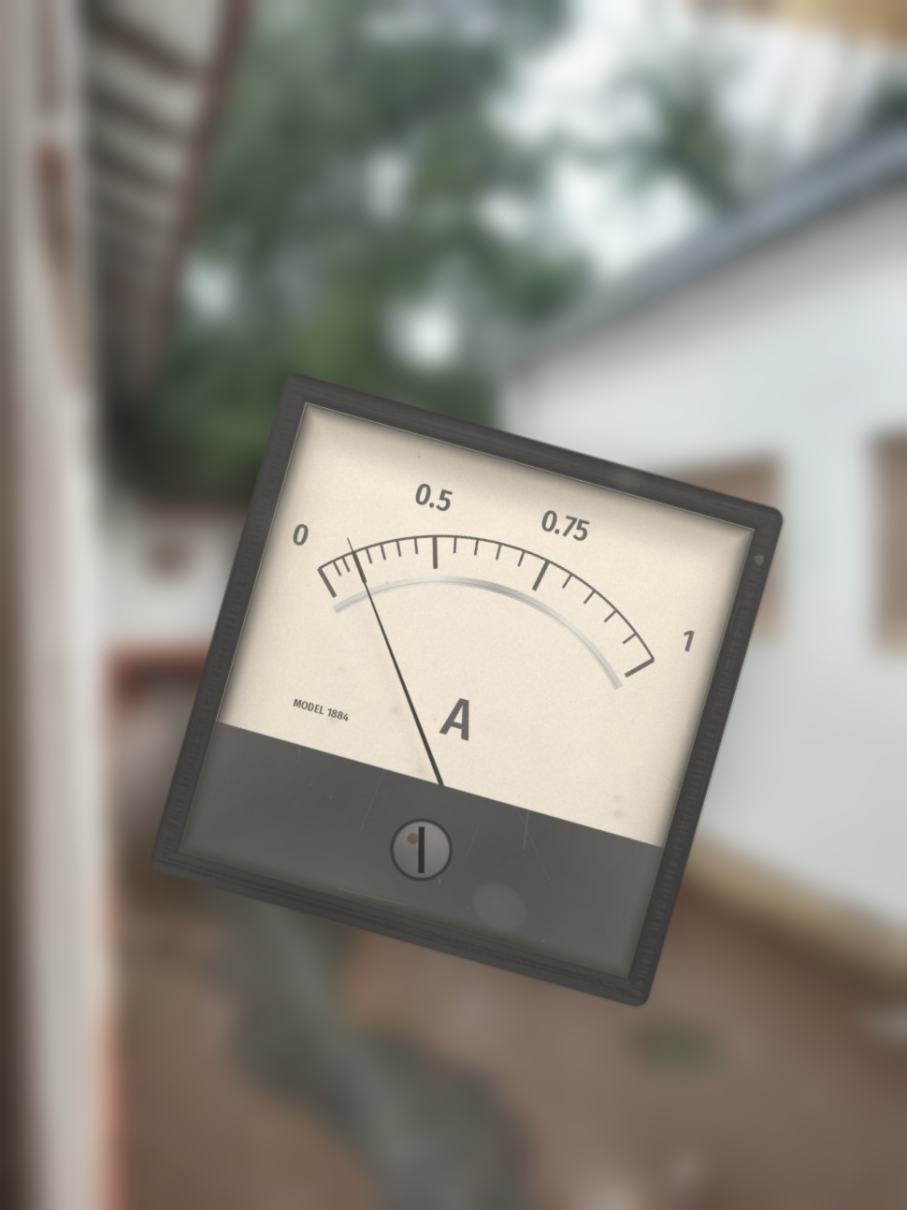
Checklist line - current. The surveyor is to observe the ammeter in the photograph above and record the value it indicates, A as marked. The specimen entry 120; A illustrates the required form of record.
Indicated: 0.25; A
